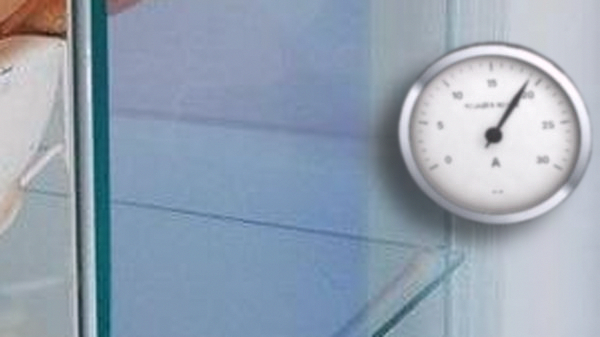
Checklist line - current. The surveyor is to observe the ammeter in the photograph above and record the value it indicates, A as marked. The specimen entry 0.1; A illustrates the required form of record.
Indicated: 19; A
